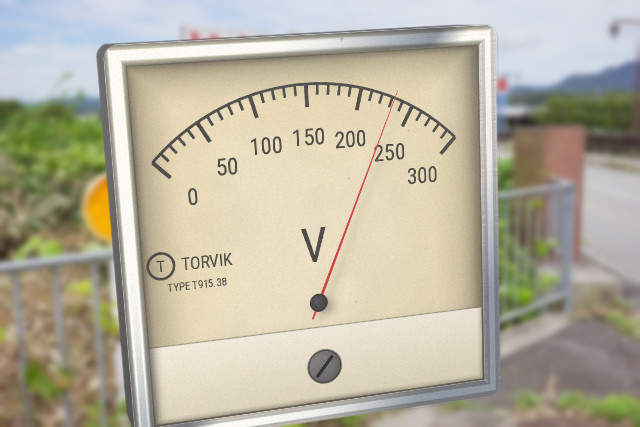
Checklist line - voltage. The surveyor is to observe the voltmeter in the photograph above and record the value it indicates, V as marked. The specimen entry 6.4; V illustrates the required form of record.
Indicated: 230; V
